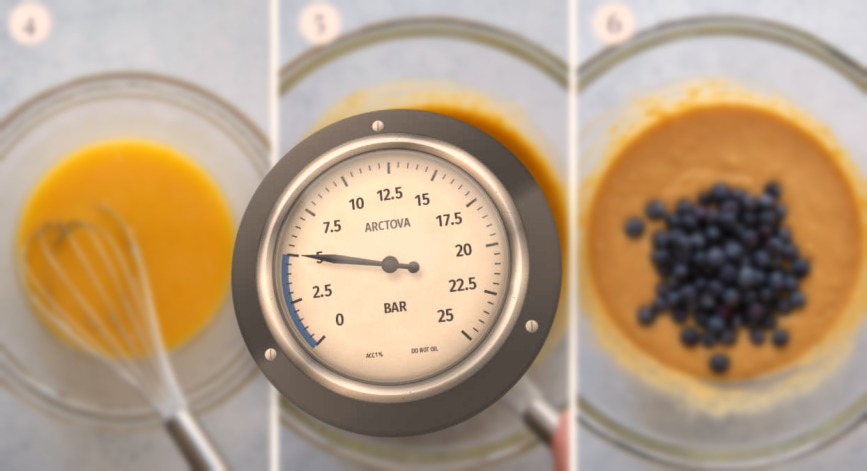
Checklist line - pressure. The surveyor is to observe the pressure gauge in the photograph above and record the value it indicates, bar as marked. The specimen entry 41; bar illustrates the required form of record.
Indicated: 5; bar
